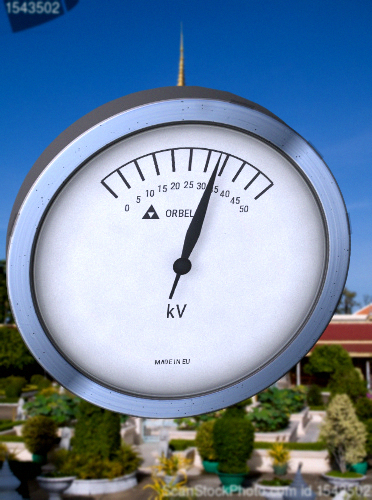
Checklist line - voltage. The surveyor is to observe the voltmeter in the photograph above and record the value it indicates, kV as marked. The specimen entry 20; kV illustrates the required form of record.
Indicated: 32.5; kV
